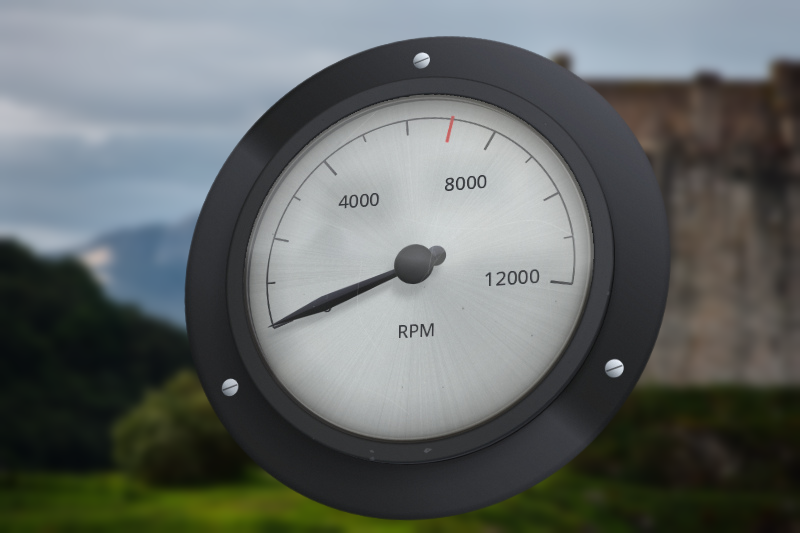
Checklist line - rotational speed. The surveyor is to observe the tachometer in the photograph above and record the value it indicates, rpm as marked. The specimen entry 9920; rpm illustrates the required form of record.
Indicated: 0; rpm
